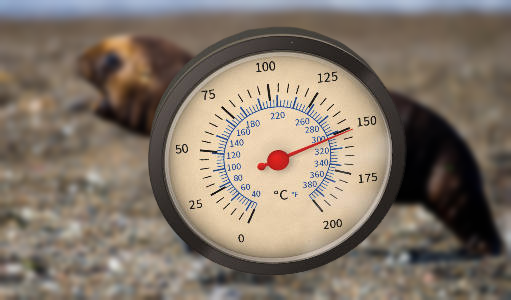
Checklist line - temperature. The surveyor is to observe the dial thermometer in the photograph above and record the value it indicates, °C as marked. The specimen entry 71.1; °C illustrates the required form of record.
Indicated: 150; °C
